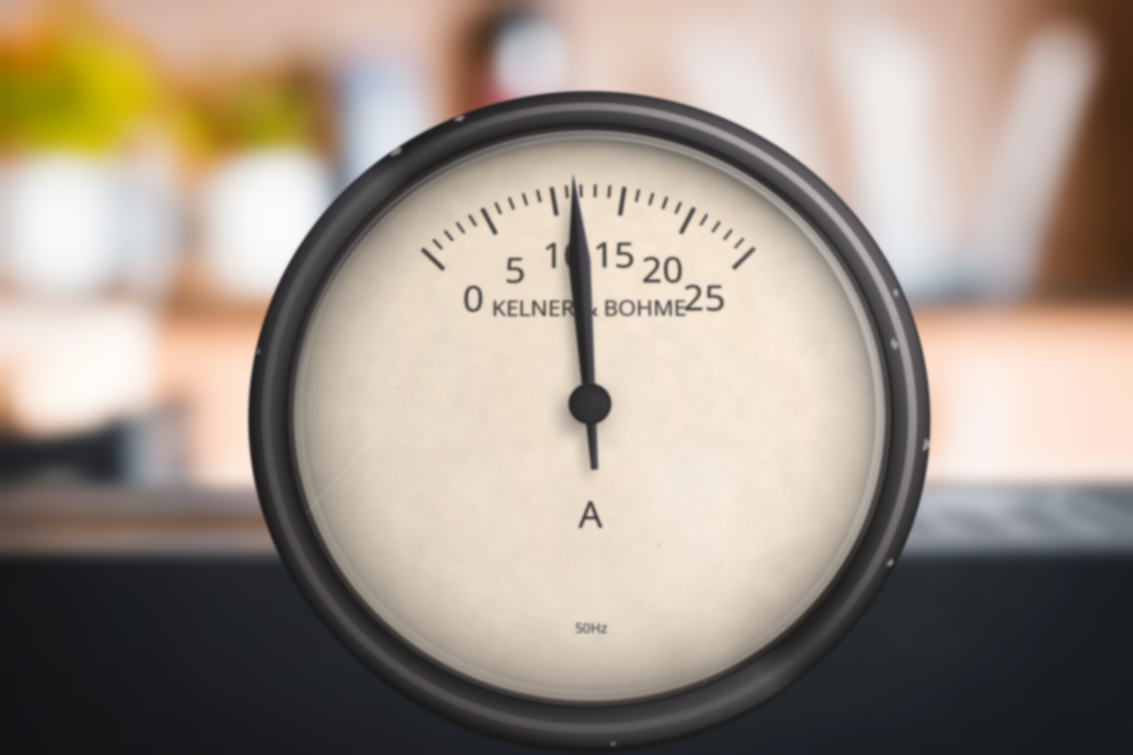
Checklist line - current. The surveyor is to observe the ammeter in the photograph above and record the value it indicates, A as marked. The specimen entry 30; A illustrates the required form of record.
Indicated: 11.5; A
